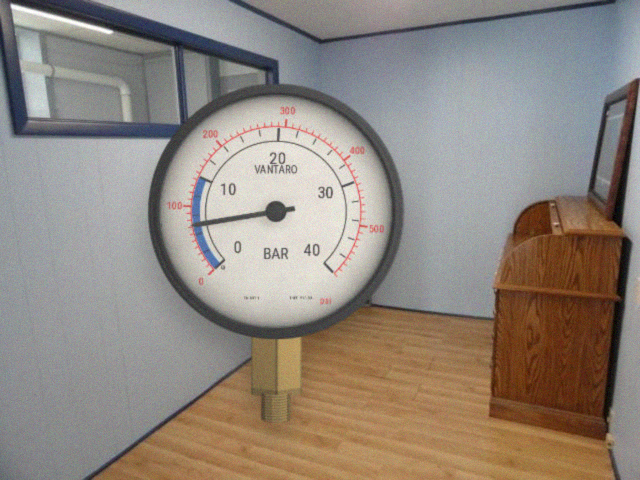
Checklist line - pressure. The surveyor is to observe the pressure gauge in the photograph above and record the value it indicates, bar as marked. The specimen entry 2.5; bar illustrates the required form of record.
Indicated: 5; bar
